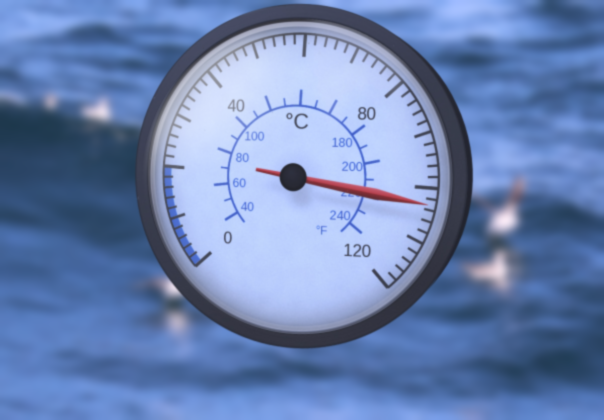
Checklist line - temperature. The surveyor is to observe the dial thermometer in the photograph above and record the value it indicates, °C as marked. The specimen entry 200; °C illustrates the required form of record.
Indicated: 103; °C
